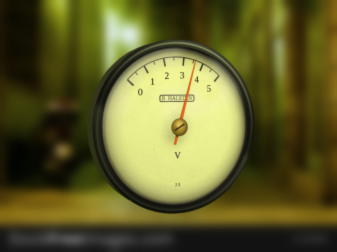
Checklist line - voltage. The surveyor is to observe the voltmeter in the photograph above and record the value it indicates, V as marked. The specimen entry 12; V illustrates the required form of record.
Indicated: 3.5; V
